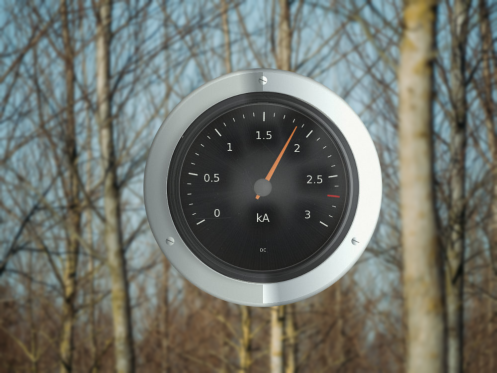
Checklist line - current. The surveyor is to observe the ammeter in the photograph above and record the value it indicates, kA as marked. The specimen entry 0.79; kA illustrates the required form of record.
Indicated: 1.85; kA
